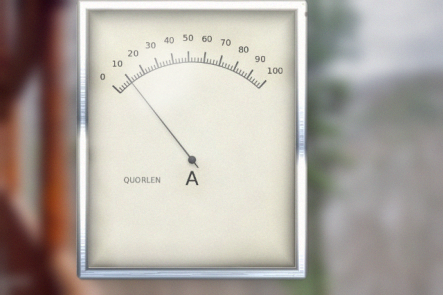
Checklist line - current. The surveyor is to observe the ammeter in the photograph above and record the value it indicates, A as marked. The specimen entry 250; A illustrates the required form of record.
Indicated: 10; A
